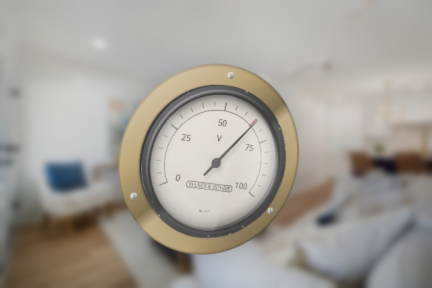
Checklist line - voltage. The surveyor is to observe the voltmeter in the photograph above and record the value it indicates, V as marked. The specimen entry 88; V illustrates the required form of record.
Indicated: 65; V
